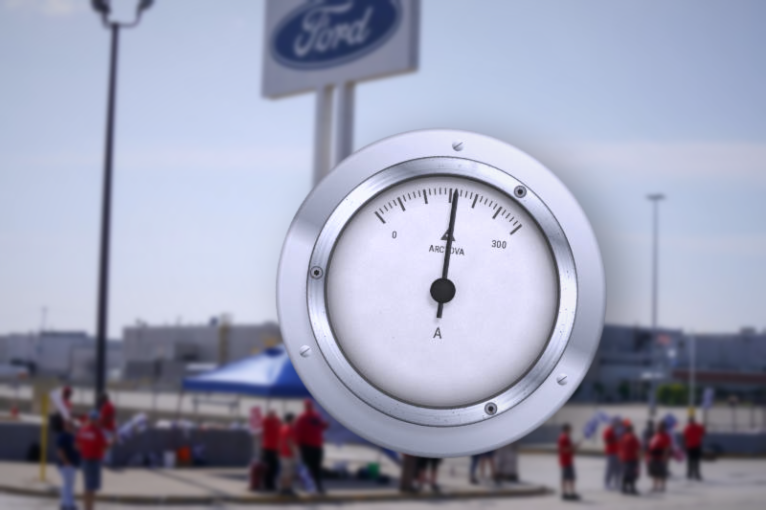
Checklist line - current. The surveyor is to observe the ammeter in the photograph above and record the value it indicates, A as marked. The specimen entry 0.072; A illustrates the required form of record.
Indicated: 160; A
